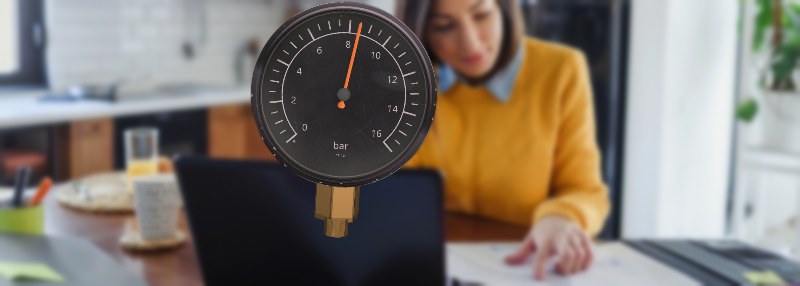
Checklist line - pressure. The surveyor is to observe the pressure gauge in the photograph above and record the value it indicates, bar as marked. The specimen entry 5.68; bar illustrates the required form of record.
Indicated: 8.5; bar
